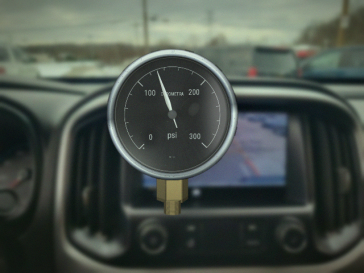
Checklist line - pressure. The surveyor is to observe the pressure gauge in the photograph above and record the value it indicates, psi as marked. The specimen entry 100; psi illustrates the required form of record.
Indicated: 130; psi
